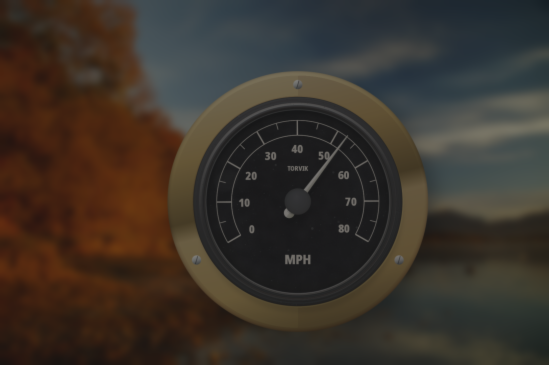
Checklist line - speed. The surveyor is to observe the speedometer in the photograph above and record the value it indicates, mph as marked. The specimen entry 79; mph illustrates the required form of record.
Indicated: 52.5; mph
